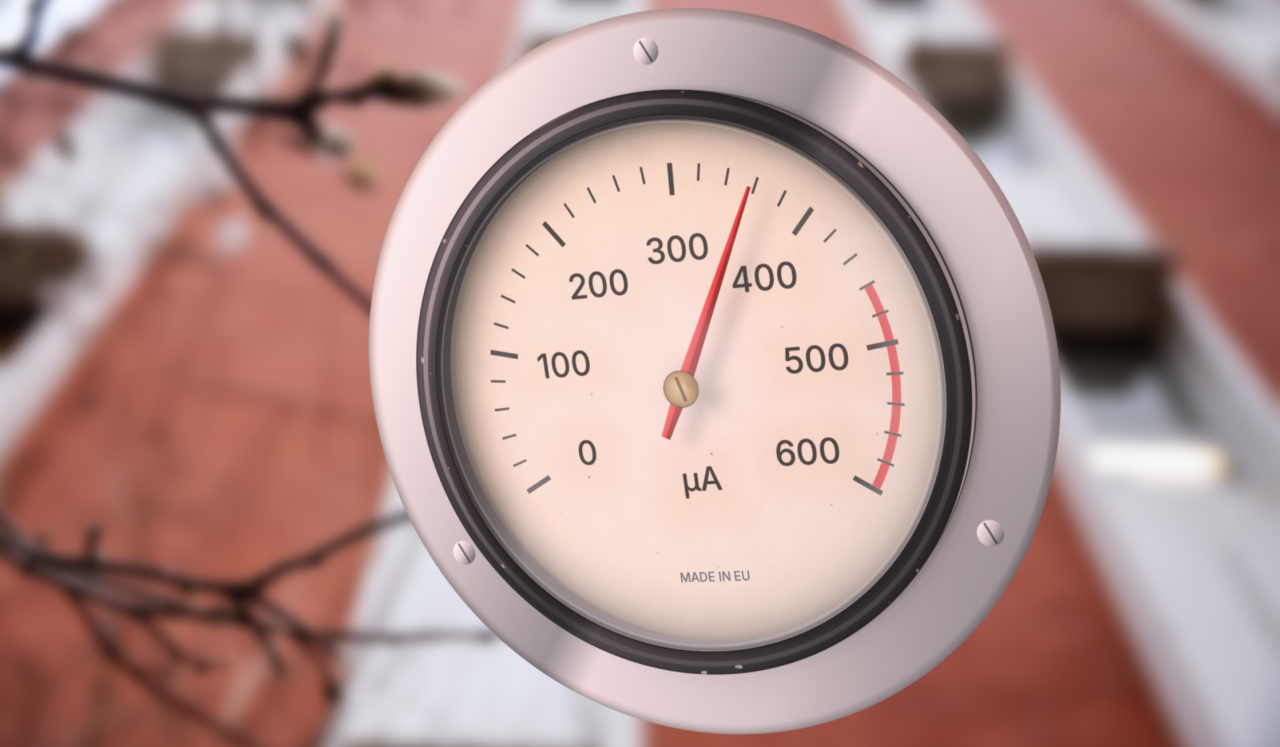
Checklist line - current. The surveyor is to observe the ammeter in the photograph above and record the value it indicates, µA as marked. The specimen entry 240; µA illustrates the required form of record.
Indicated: 360; µA
